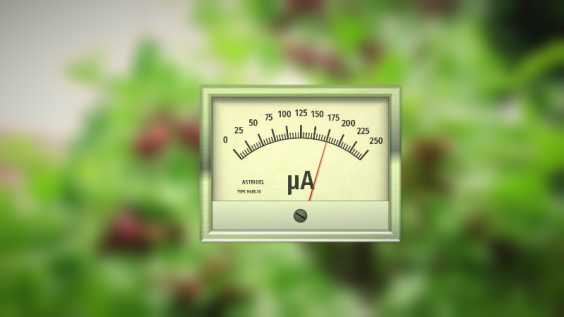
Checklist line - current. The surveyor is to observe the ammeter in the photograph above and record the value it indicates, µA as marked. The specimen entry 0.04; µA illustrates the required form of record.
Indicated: 175; µA
